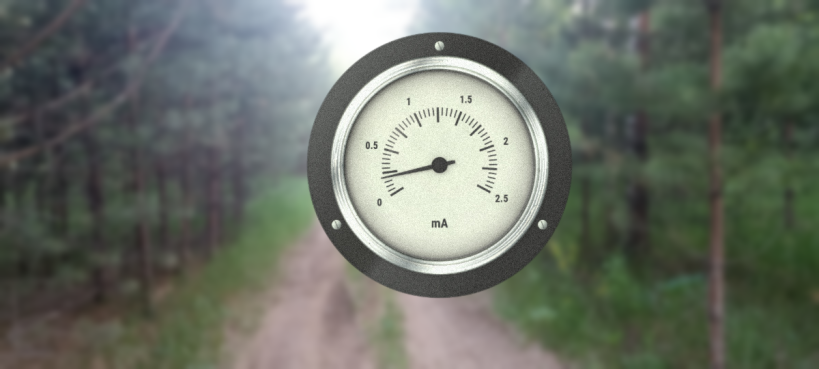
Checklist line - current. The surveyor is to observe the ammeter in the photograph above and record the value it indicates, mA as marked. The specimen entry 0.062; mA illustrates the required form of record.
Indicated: 0.2; mA
